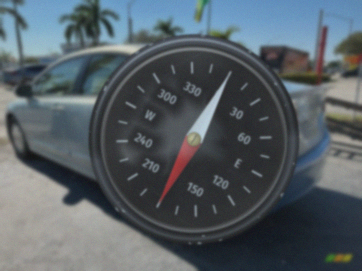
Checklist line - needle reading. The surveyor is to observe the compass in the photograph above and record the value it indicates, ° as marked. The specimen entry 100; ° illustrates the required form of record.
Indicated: 180; °
